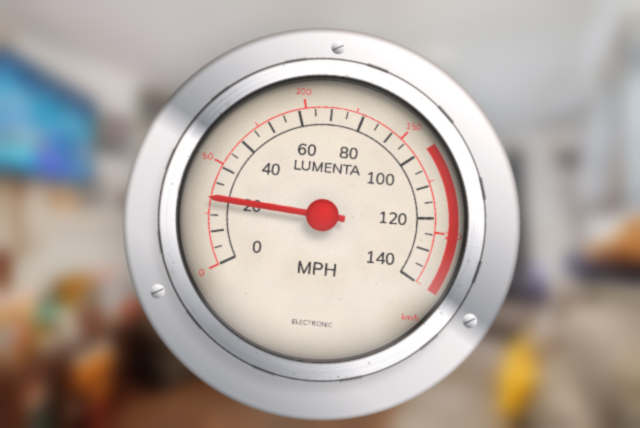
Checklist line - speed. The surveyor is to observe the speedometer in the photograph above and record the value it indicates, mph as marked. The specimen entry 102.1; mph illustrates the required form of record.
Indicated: 20; mph
